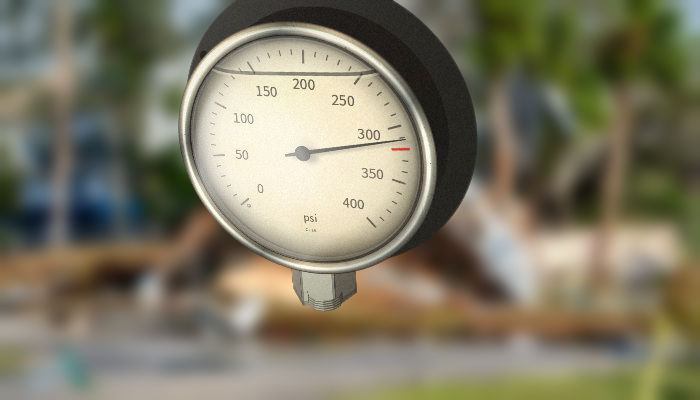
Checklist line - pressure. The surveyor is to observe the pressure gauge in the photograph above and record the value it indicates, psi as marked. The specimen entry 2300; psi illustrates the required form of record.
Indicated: 310; psi
